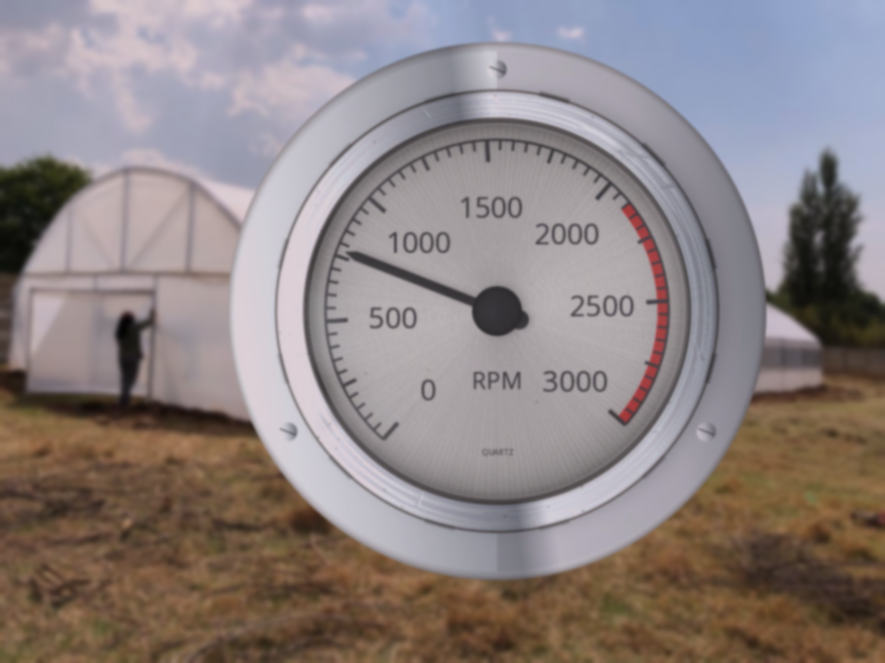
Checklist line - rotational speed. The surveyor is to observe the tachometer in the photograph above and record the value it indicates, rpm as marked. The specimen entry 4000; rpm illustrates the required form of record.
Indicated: 775; rpm
